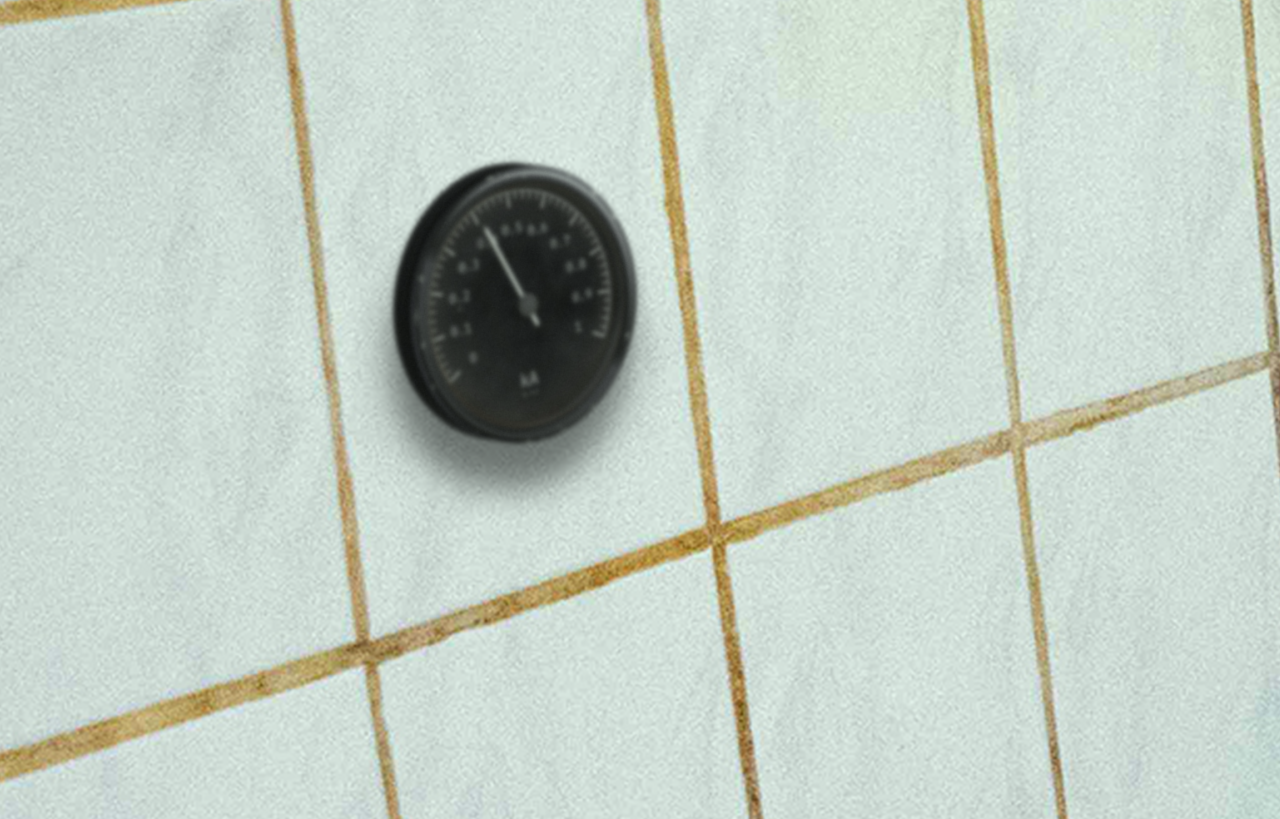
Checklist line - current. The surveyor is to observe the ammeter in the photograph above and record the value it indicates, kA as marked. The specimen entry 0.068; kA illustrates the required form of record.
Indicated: 0.4; kA
